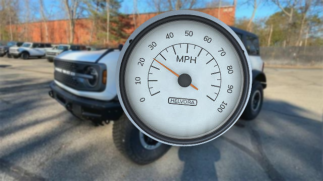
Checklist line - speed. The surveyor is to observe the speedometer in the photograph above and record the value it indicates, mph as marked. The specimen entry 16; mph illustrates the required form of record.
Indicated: 25; mph
